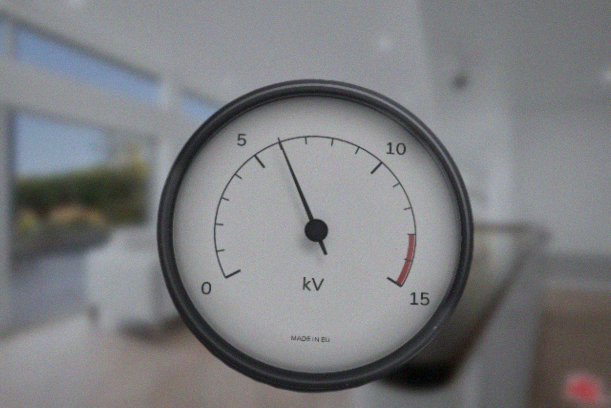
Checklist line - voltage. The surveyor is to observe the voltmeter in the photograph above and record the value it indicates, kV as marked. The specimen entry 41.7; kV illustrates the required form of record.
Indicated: 6; kV
